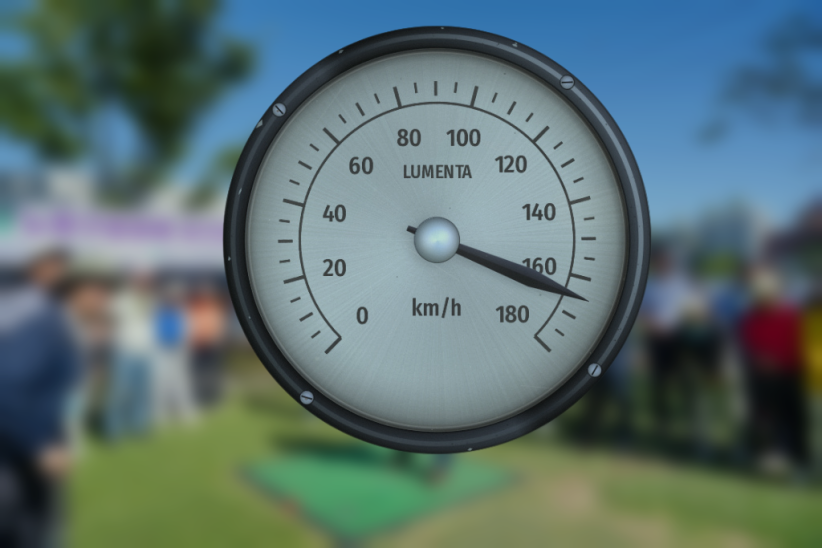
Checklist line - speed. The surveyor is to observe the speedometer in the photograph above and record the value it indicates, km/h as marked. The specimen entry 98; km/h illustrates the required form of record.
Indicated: 165; km/h
